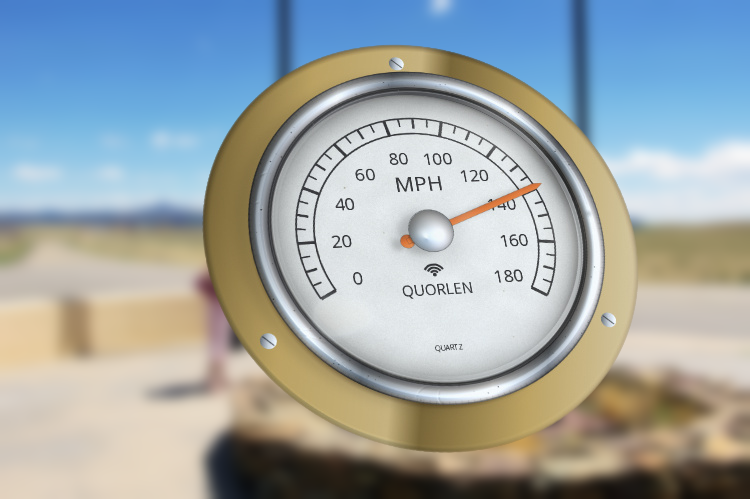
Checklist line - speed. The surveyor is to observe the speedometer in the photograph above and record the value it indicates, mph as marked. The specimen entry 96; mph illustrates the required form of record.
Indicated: 140; mph
